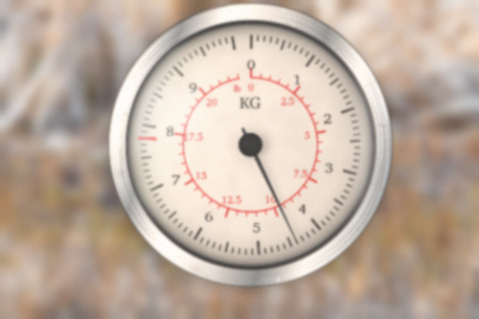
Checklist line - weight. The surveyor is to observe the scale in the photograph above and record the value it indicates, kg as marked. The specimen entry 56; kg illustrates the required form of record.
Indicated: 4.4; kg
